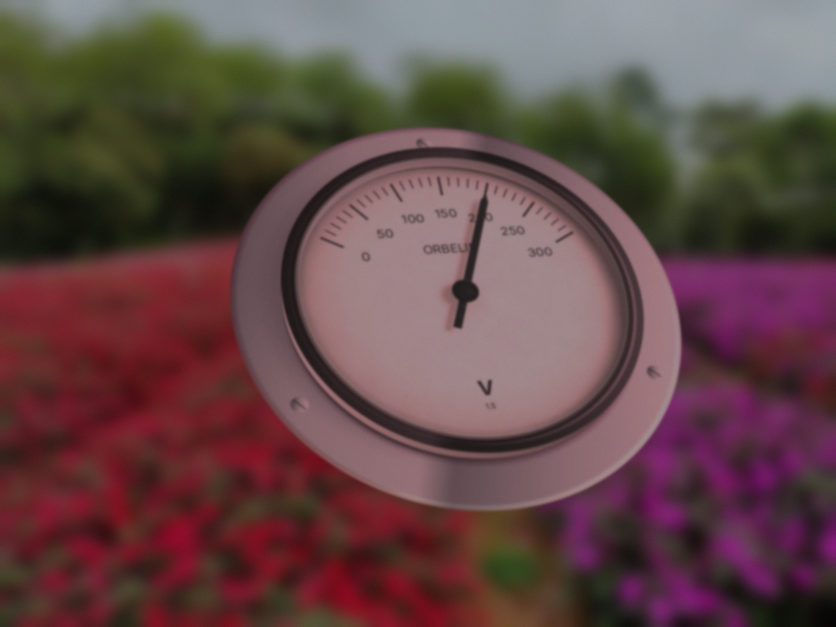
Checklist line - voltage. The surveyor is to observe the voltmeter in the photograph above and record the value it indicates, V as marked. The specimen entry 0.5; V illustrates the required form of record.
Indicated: 200; V
